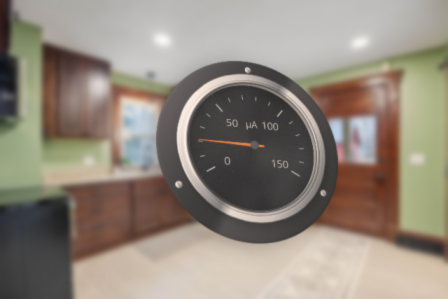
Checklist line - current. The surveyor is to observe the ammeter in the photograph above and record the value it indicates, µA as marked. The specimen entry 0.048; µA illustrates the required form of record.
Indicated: 20; µA
